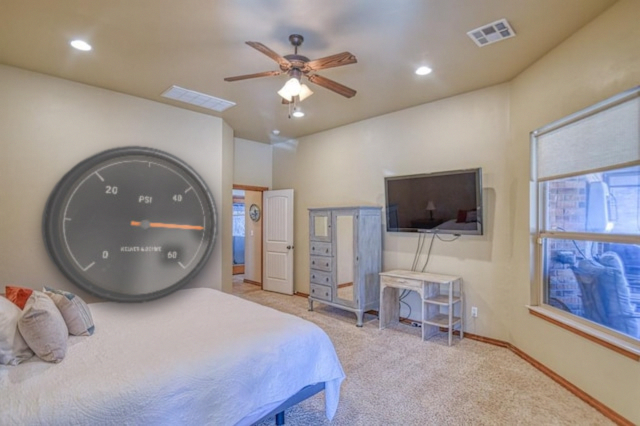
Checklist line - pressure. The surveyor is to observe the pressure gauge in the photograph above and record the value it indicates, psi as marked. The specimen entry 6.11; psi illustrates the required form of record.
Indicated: 50; psi
